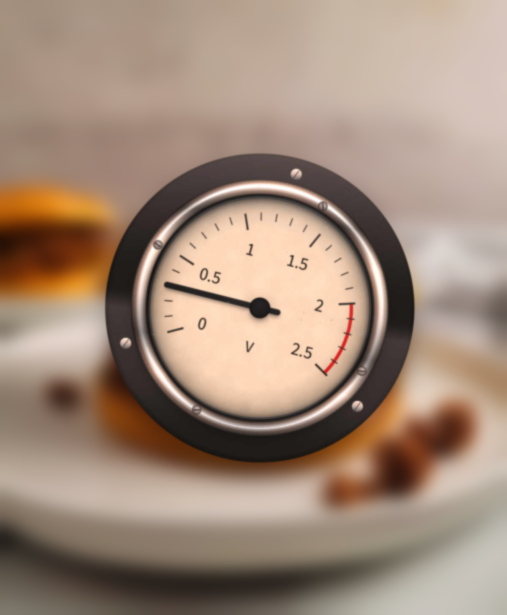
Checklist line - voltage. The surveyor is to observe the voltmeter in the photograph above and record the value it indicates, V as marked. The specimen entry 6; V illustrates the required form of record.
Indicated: 0.3; V
